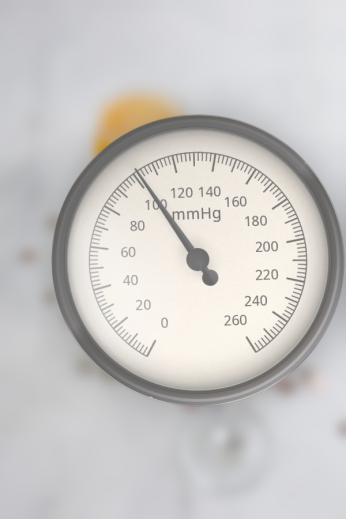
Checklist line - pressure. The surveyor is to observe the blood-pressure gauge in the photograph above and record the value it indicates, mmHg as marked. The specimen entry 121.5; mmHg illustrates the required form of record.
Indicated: 102; mmHg
